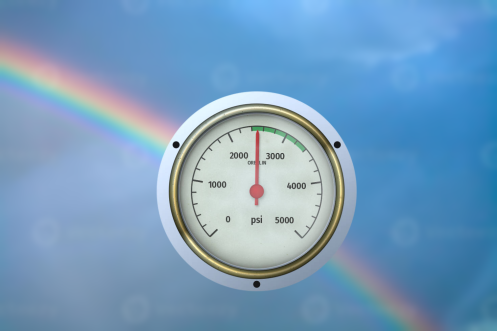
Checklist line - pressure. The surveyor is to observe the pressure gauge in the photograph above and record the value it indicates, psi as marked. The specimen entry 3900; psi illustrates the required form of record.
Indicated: 2500; psi
